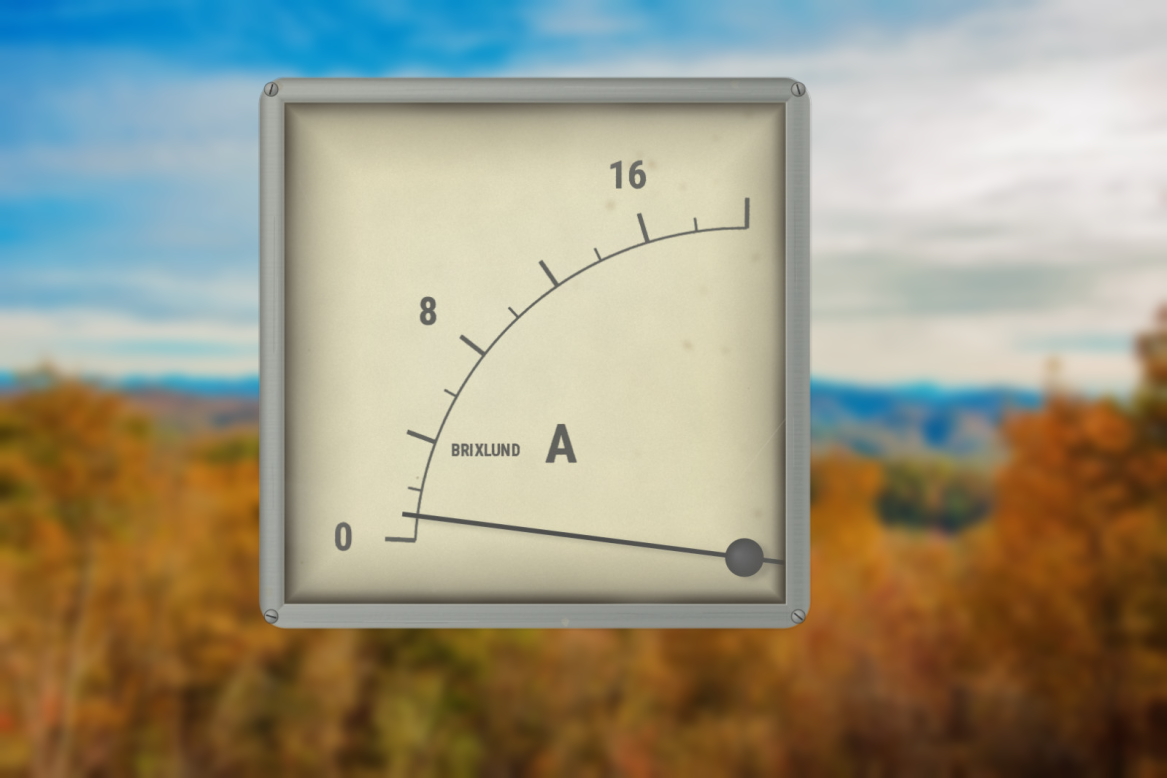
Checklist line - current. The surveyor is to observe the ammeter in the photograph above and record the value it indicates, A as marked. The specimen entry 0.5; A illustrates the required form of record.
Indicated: 1; A
